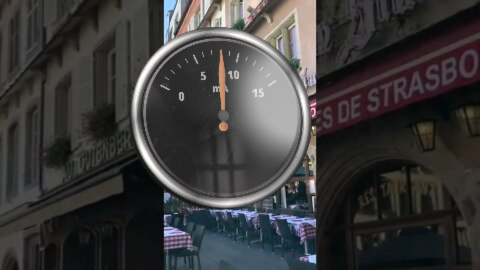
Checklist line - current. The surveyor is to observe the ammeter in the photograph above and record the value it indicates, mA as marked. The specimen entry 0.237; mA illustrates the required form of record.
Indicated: 8; mA
